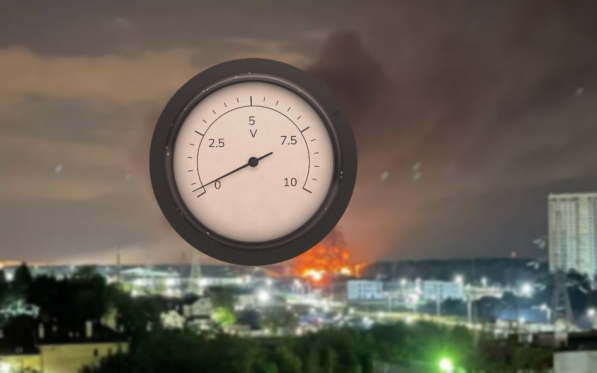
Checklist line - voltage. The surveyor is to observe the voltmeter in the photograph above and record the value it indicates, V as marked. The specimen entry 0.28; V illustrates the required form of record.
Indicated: 0.25; V
